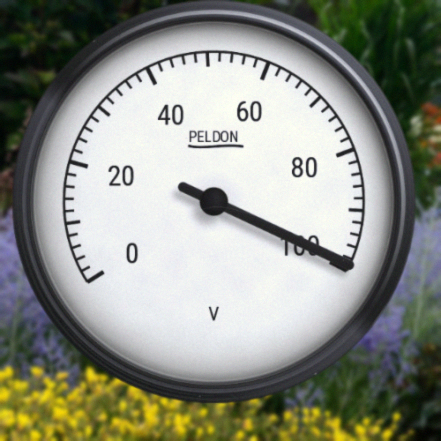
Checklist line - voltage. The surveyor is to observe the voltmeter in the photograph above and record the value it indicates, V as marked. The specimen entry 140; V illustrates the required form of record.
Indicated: 99; V
